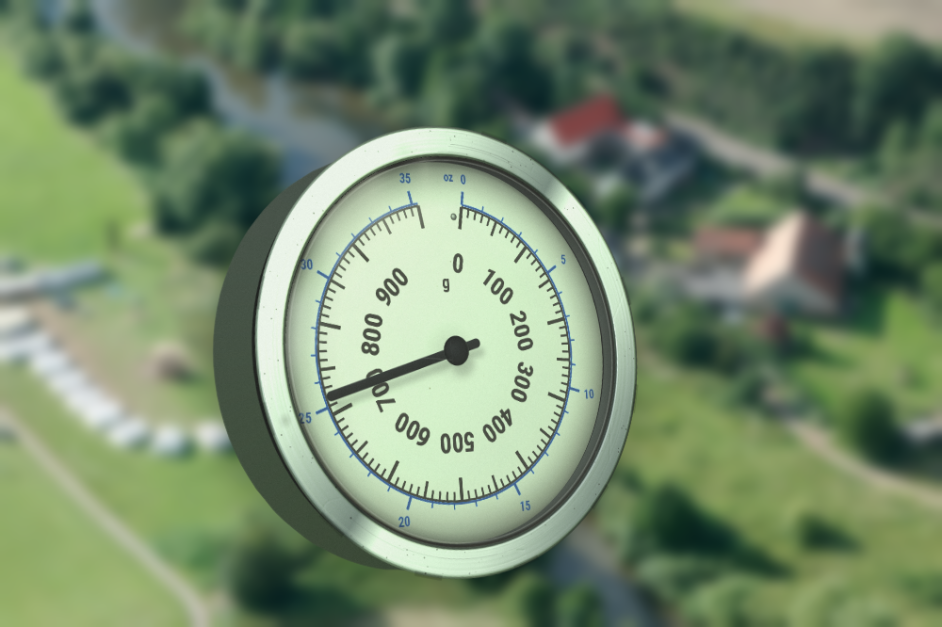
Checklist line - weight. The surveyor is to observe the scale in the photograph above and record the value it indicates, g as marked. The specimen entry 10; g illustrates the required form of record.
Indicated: 720; g
